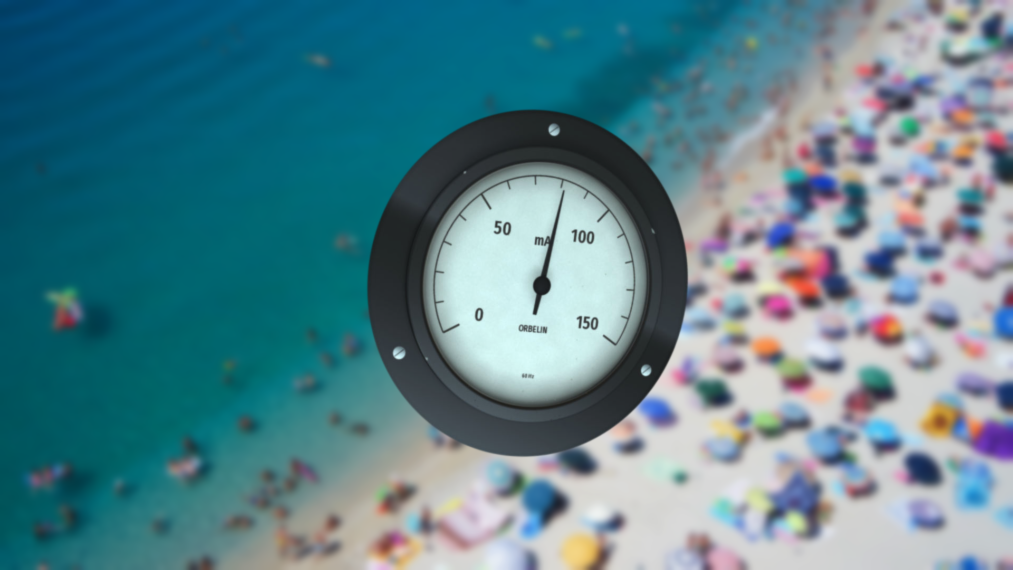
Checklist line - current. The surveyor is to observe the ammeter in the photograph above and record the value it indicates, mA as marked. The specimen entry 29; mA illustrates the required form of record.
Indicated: 80; mA
